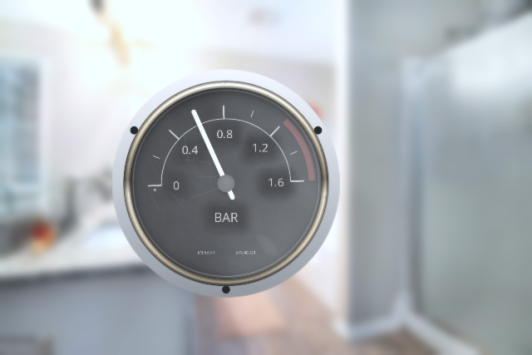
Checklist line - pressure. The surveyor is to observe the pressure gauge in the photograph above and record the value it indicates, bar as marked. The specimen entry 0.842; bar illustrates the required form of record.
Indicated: 0.6; bar
